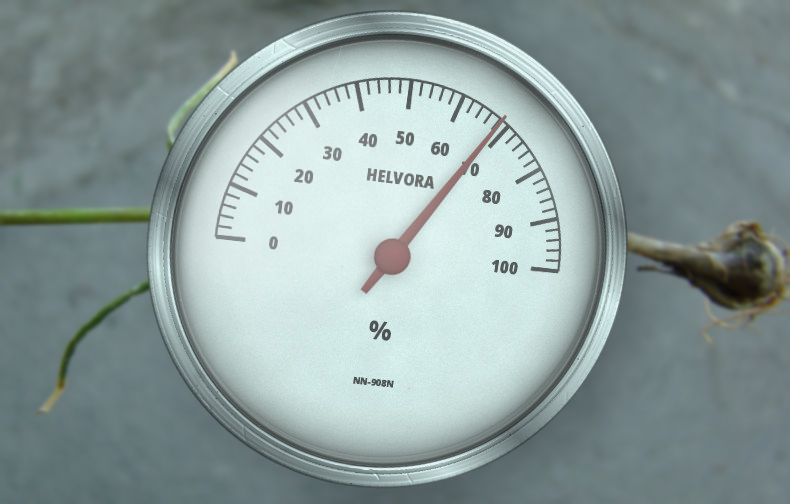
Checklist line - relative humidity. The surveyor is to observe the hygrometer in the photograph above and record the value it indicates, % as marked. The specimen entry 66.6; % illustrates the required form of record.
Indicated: 68; %
